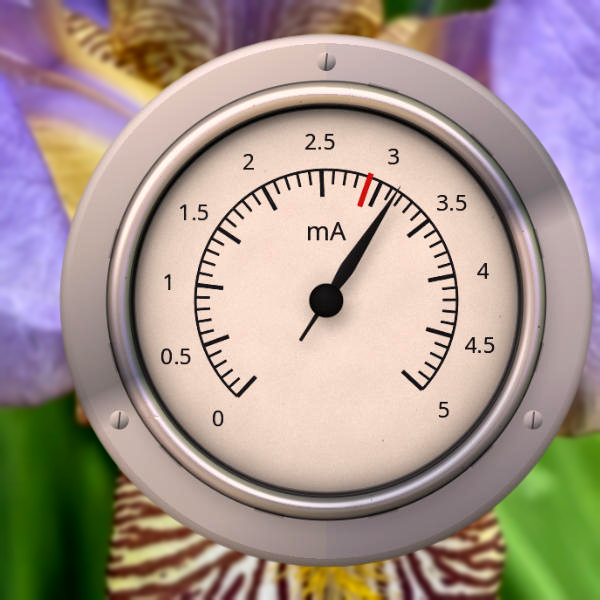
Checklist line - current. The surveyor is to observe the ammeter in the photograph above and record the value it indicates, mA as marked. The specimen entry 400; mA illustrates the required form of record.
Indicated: 3.15; mA
